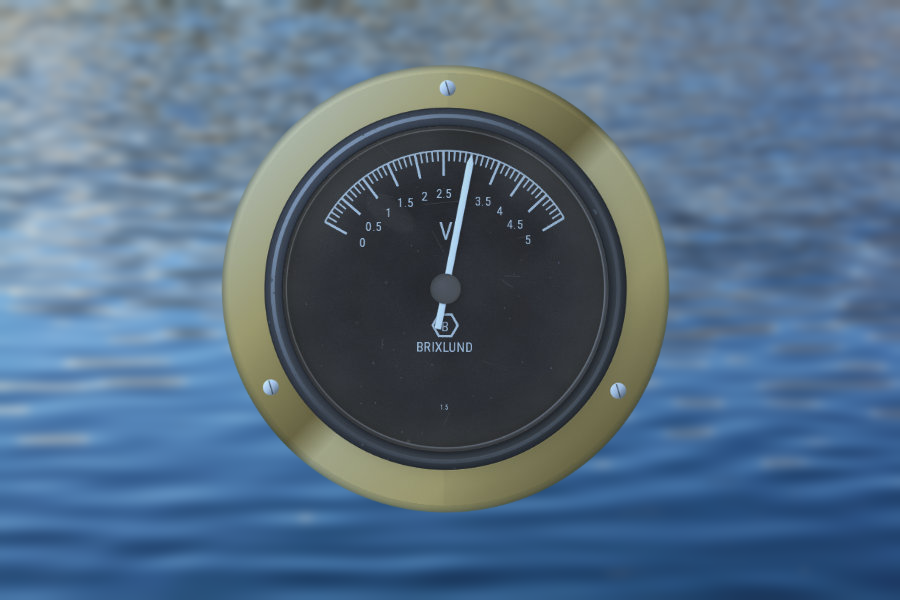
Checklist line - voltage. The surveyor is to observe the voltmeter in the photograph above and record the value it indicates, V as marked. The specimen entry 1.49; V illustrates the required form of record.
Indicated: 3; V
